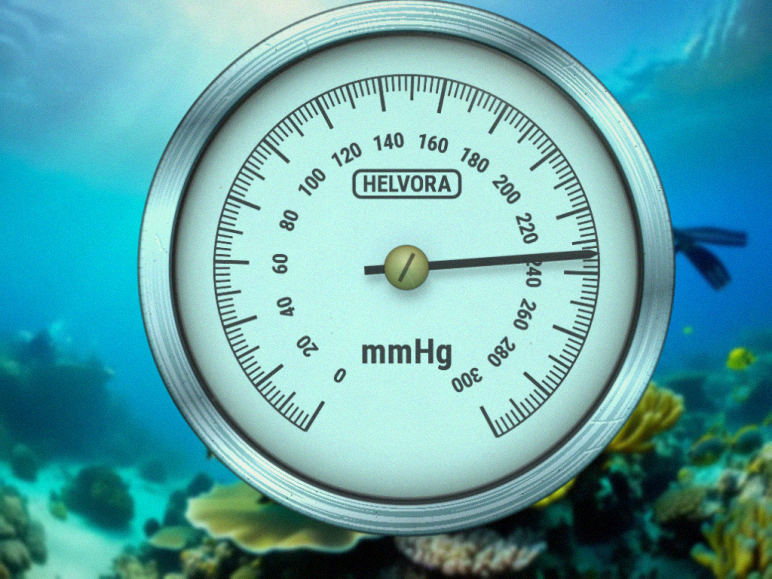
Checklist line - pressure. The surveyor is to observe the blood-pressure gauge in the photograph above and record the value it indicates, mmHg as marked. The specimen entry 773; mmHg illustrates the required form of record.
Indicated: 234; mmHg
